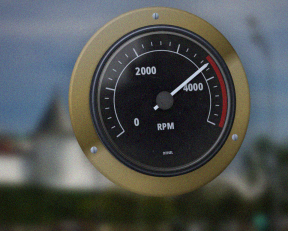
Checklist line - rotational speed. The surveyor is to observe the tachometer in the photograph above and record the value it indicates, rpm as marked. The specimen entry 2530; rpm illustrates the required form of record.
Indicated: 3700; rpm
